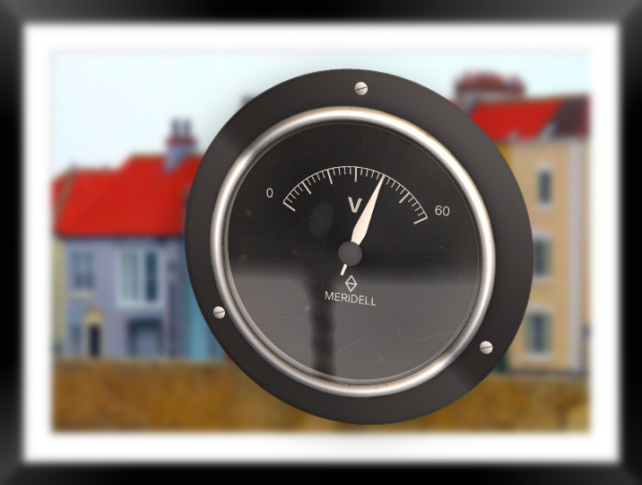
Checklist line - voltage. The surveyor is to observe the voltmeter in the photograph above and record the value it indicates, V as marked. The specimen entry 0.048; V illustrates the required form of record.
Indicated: 40; V
